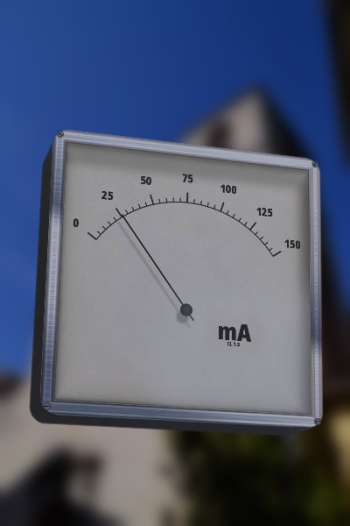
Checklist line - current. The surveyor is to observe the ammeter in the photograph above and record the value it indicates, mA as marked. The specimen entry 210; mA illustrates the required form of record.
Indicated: 25; mA
